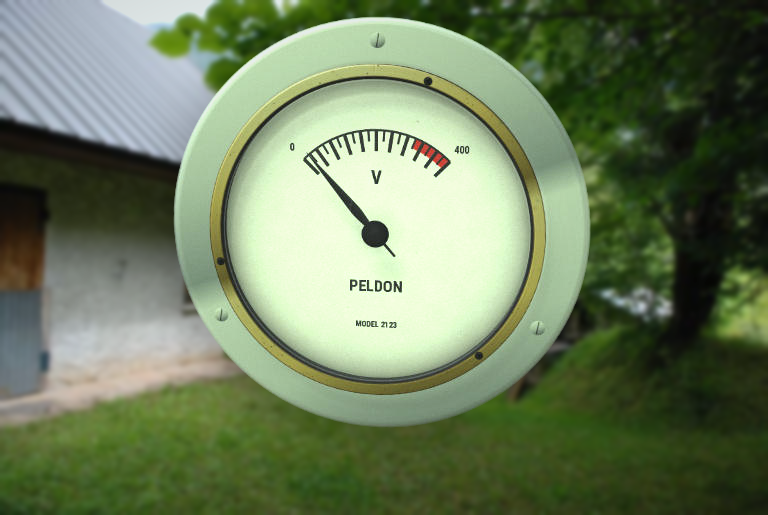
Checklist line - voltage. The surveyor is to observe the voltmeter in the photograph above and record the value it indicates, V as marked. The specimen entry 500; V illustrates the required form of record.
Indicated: 20; V
